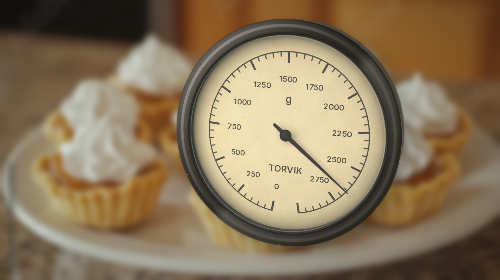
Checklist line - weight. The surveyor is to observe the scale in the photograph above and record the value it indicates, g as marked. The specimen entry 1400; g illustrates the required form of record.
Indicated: 2650; g
